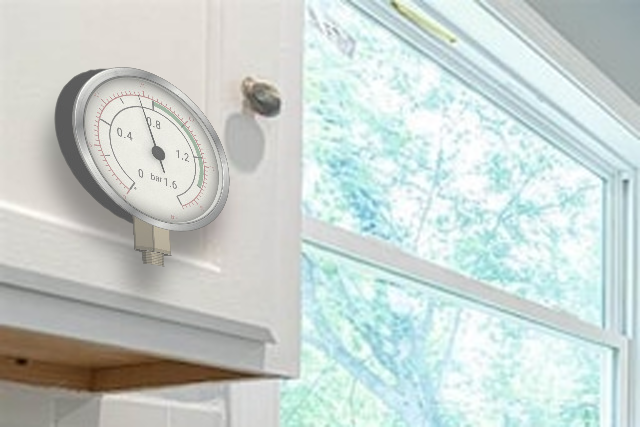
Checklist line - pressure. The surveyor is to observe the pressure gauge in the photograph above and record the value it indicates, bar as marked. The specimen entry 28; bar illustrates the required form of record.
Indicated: 0.7; bar
